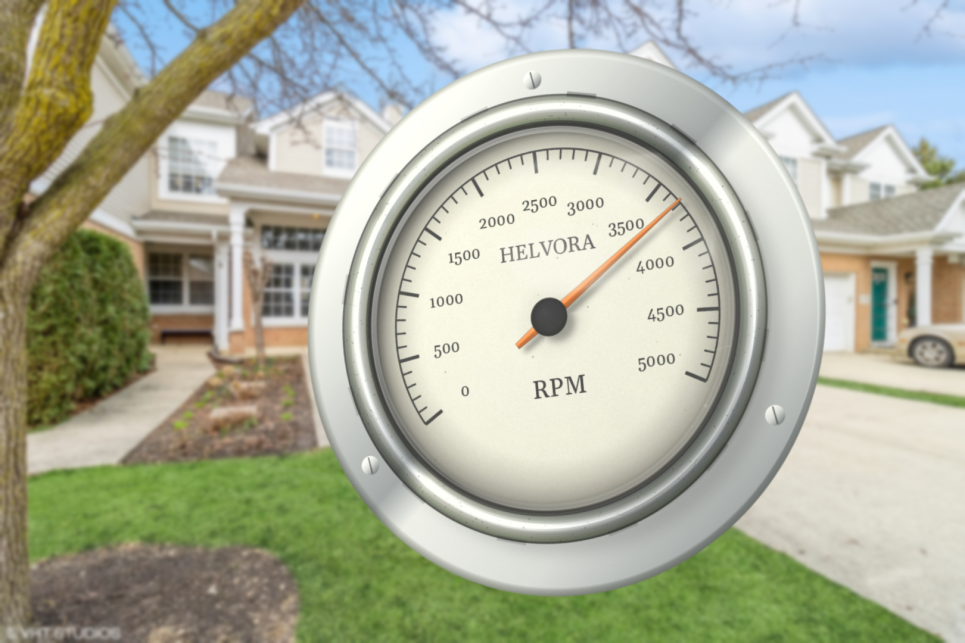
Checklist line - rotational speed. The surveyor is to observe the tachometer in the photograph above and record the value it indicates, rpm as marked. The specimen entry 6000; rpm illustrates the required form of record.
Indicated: 3700; rpm
